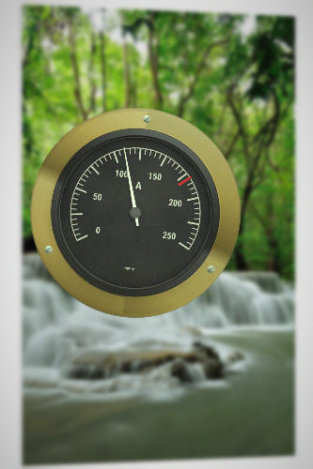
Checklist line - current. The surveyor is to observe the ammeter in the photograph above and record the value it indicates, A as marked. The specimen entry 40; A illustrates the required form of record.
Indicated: 110; A
